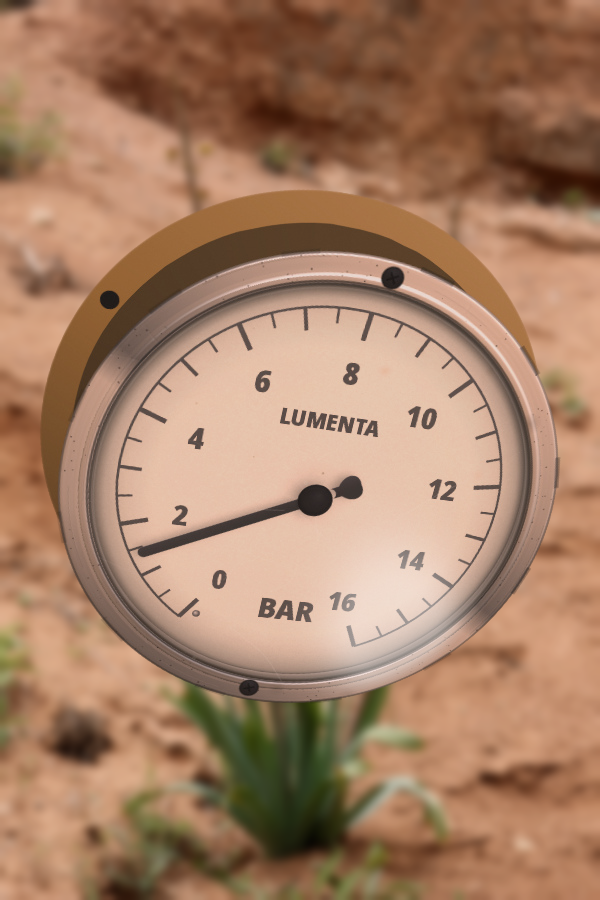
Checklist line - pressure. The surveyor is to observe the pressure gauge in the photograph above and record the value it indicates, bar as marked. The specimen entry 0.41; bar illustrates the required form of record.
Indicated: 1.5; bar
